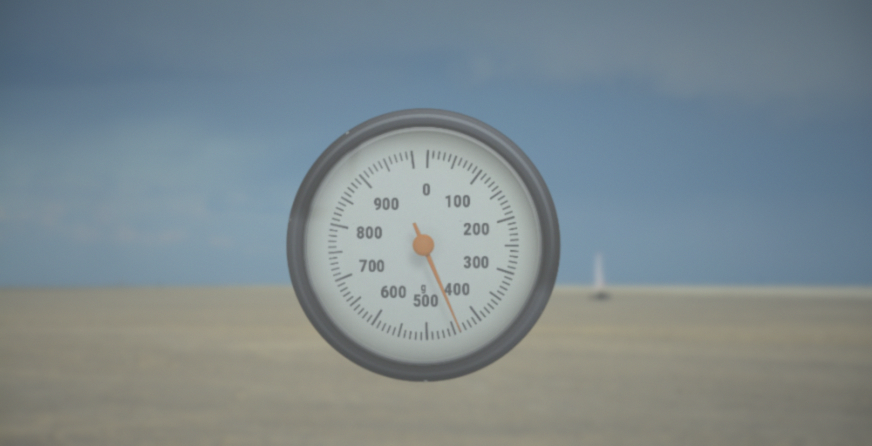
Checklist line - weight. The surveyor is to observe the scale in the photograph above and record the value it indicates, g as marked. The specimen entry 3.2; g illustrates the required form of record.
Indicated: 440; g
